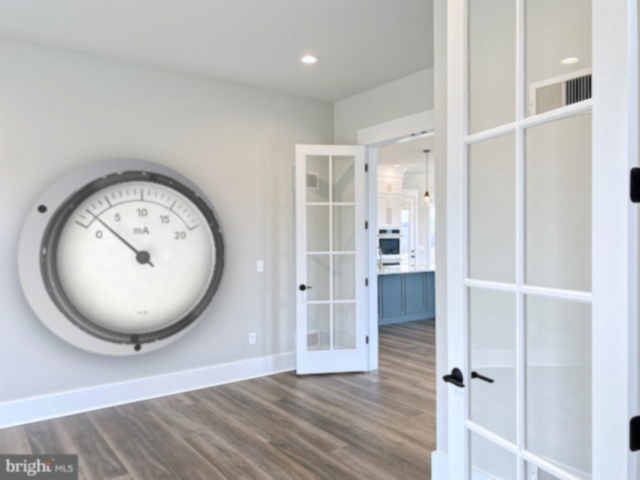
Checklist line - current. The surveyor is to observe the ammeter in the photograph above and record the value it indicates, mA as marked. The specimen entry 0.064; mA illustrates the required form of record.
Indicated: 2; mA
